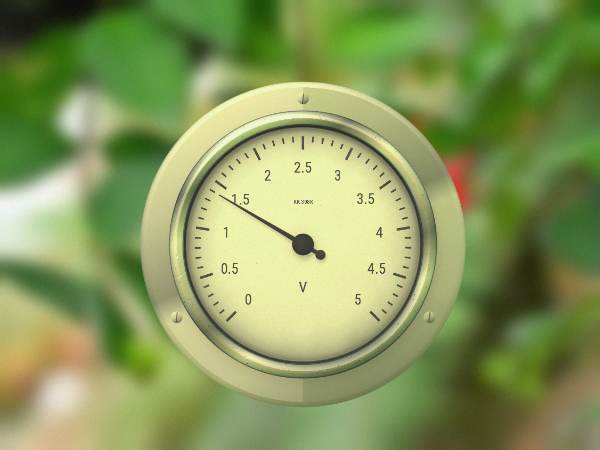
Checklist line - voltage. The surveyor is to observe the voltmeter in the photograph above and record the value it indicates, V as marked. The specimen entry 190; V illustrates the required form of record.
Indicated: 1.4; V
